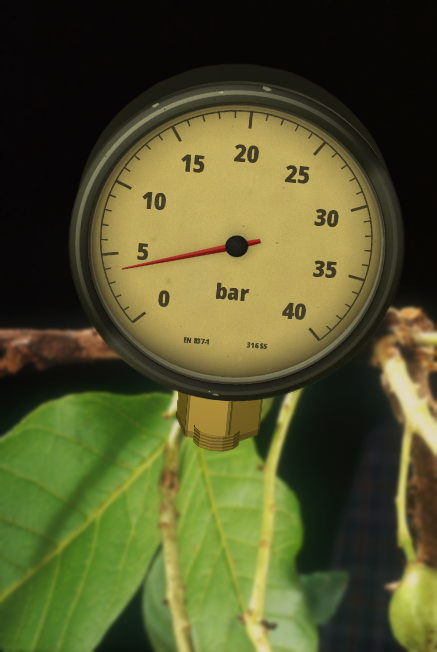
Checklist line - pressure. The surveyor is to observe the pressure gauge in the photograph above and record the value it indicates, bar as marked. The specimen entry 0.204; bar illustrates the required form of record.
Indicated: 4; bar
